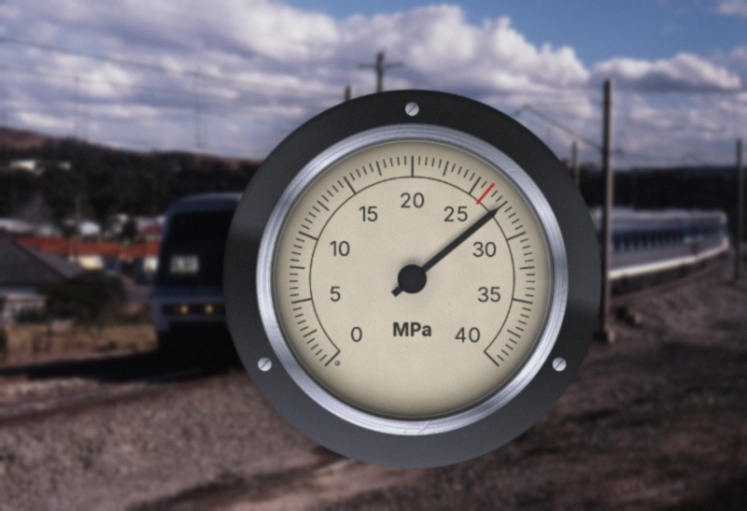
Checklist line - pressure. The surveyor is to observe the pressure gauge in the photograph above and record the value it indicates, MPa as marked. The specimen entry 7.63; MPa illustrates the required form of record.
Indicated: 27.5; MPa
